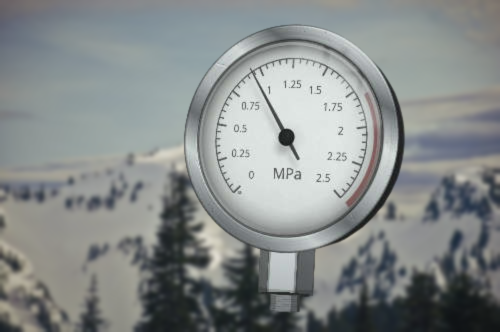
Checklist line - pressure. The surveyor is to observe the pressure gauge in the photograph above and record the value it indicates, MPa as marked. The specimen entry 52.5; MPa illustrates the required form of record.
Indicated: 0.95; MPa
